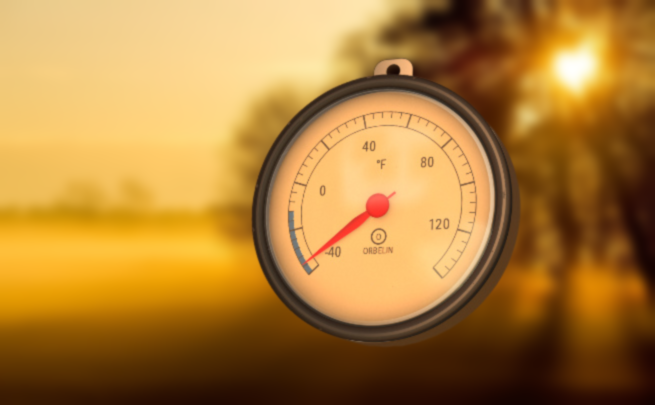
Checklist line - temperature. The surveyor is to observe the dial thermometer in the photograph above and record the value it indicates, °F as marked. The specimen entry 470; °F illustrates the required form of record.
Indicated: -36; °F
